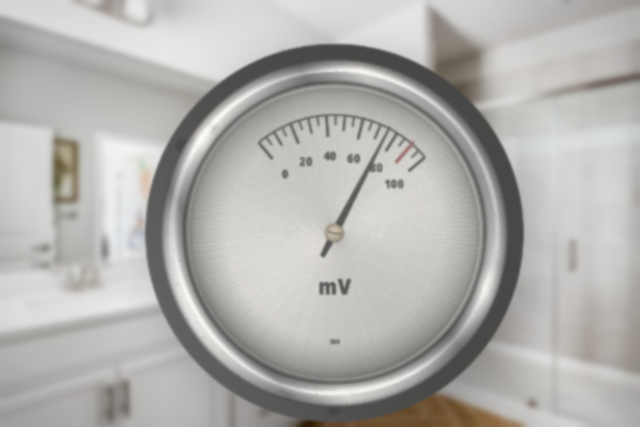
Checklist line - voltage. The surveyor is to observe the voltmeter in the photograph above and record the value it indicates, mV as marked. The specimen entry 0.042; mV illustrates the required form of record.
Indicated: 75; mV
